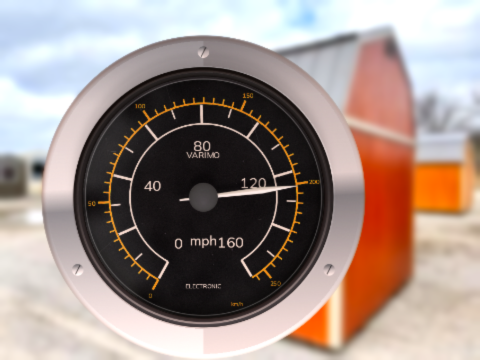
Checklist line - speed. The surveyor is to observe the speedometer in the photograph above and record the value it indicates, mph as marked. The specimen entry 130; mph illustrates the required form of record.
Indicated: 125; mph
